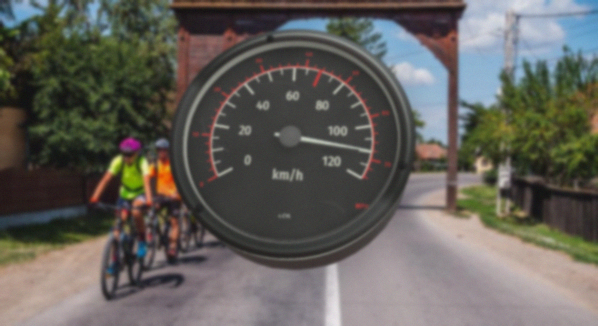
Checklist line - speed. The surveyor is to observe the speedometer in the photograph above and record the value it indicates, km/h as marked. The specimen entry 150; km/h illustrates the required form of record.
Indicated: 110; km/h
